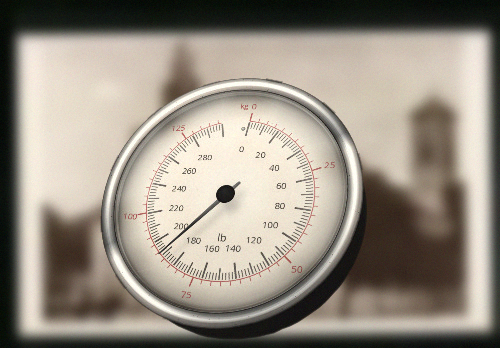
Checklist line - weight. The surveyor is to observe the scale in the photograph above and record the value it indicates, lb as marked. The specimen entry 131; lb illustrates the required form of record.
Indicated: 190; lb
